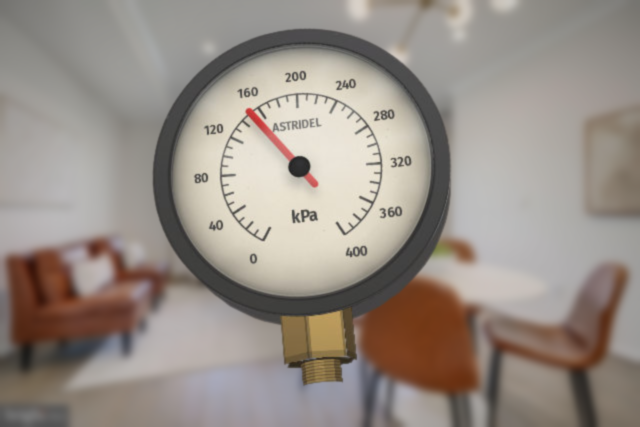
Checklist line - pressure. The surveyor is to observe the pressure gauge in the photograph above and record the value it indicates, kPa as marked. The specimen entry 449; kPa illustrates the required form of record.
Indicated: 150; kPa
